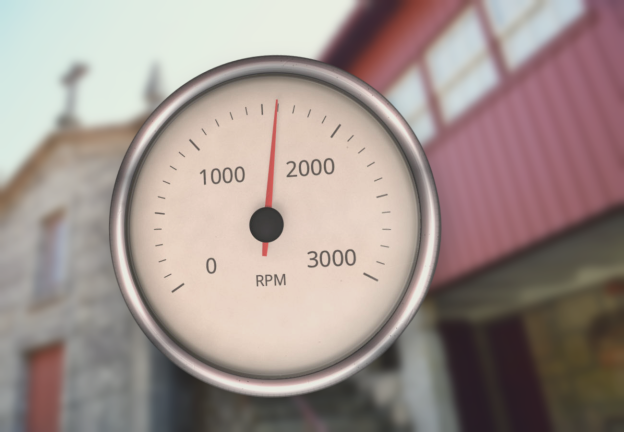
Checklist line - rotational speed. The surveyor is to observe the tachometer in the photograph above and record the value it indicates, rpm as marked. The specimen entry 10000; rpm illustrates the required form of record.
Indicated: 1600; rpm
